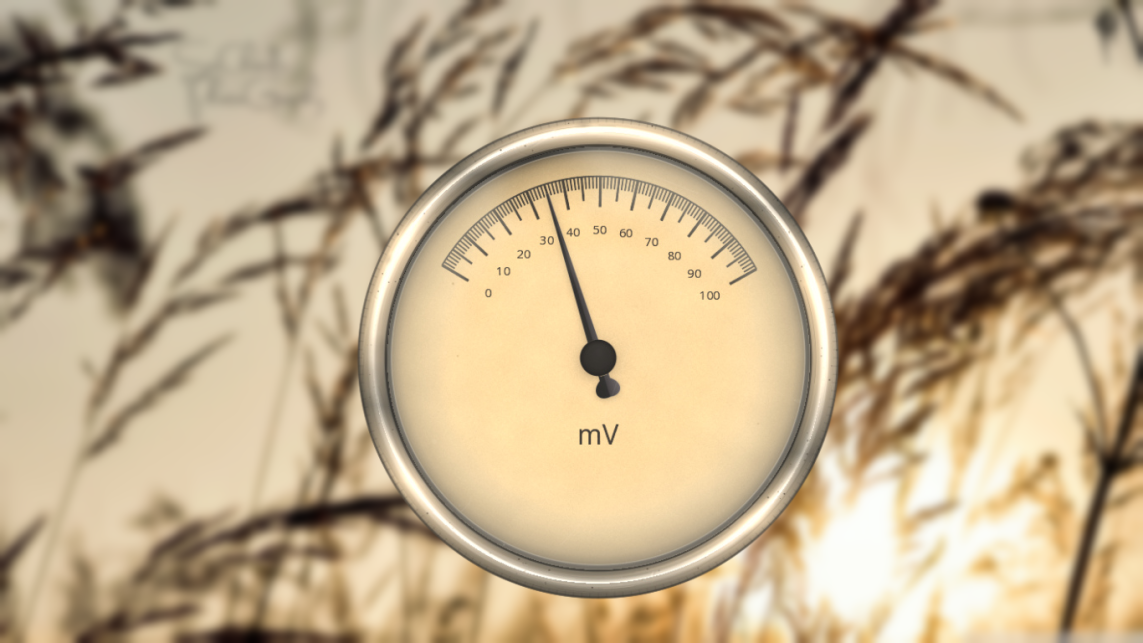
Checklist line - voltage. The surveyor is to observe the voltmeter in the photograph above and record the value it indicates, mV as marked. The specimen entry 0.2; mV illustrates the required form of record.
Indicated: 35; mV
